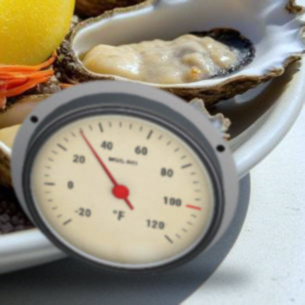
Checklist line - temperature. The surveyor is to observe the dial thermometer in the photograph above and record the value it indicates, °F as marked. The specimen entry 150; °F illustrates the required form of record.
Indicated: 32; °F
